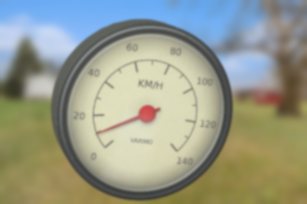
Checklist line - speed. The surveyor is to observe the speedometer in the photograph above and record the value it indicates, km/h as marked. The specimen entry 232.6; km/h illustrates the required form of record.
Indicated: 10; km/h
